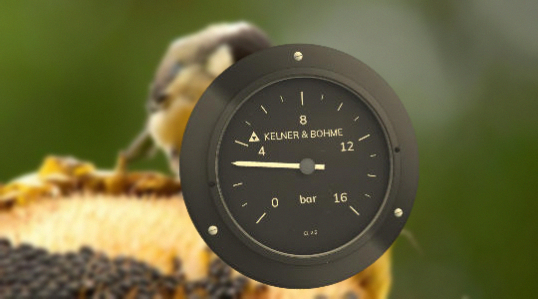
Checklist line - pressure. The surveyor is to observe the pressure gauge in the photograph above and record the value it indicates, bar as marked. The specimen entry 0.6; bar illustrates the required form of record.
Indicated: 3; bar
